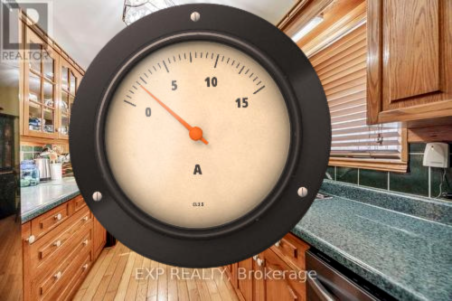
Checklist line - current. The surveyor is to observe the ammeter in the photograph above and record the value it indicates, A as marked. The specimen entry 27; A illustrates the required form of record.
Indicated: 2; A
